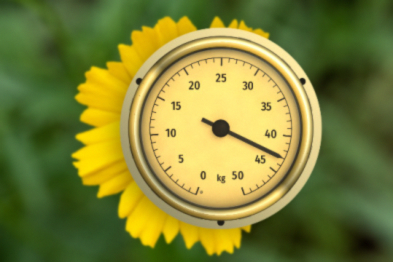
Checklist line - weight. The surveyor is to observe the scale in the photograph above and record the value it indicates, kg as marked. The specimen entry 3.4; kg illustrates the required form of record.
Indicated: 43; kg
